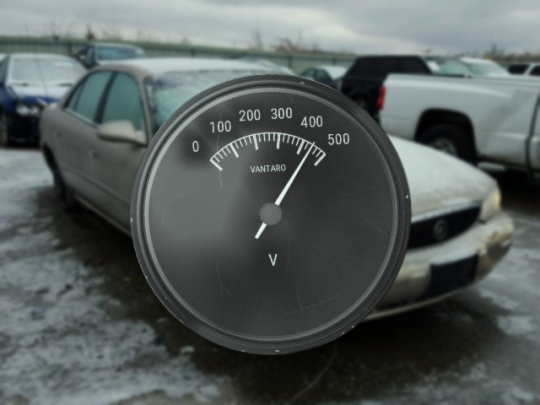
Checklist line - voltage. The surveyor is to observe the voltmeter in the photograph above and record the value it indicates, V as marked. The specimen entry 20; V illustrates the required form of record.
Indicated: 440; V
